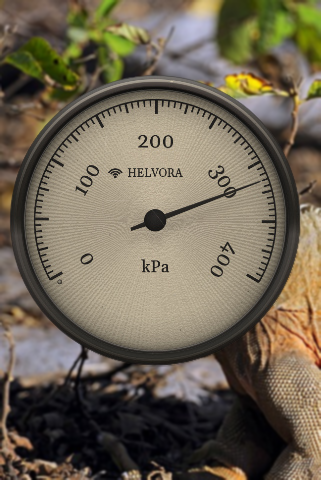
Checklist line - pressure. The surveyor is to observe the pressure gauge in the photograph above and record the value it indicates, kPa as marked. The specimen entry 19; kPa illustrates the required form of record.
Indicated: 315; kPa
